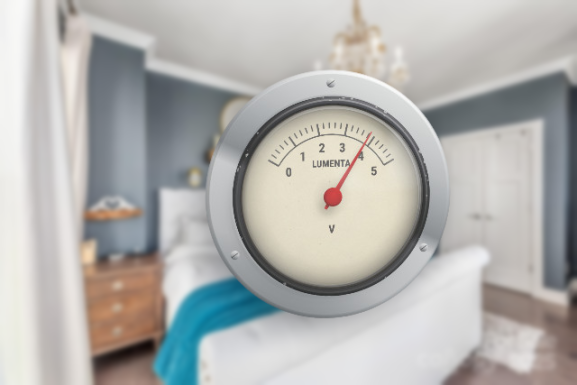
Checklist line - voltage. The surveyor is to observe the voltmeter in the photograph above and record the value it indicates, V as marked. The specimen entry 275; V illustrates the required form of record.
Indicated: 3.8; V
